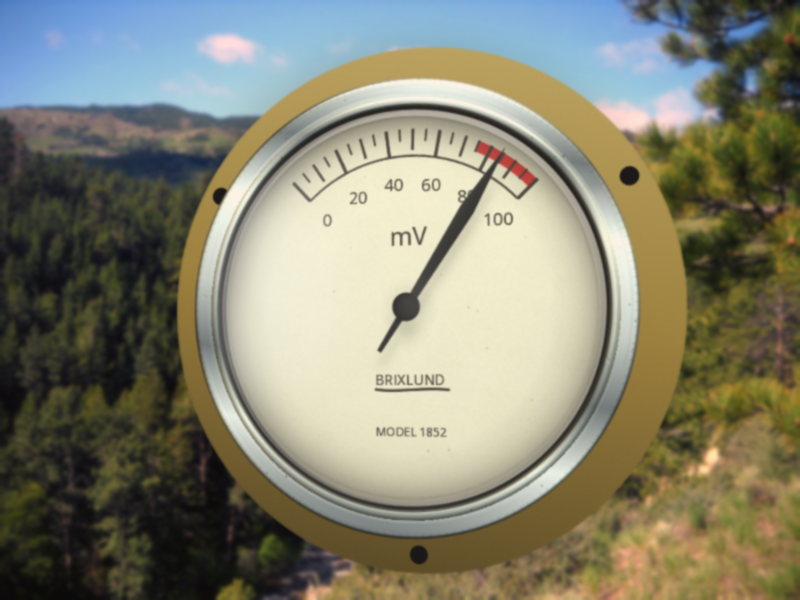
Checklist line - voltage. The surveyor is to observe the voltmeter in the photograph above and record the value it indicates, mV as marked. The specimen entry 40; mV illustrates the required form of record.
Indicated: 85; mV
